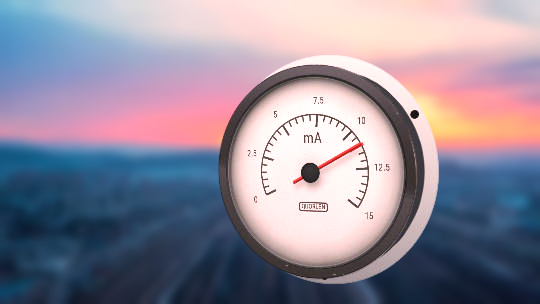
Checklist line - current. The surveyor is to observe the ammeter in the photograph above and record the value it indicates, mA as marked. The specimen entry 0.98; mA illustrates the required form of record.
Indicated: 11; mA
